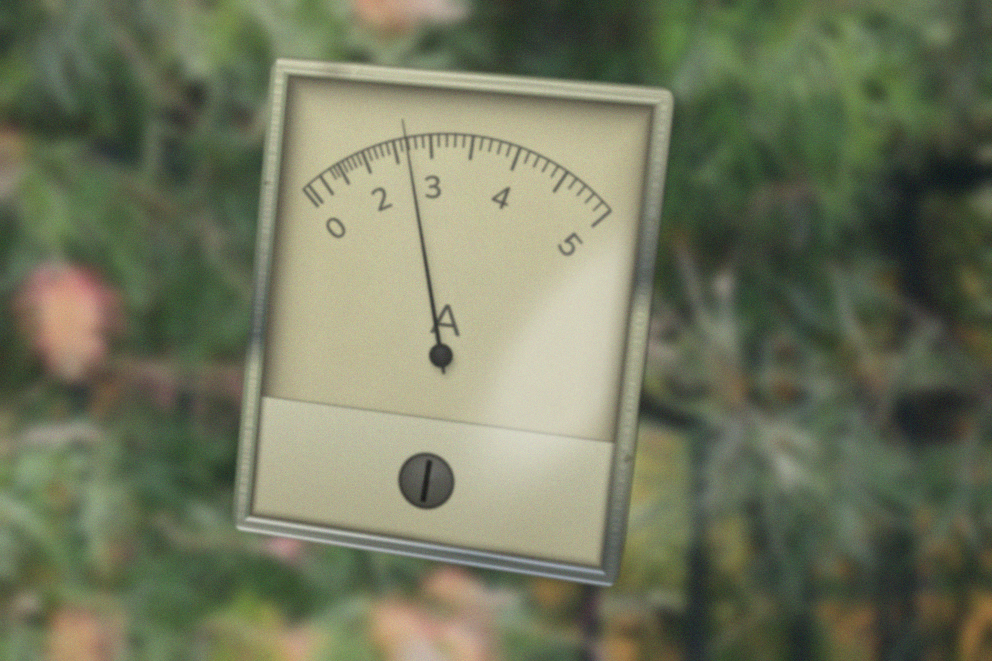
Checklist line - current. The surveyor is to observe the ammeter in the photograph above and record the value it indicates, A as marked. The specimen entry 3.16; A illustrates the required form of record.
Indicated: 2.7; A
